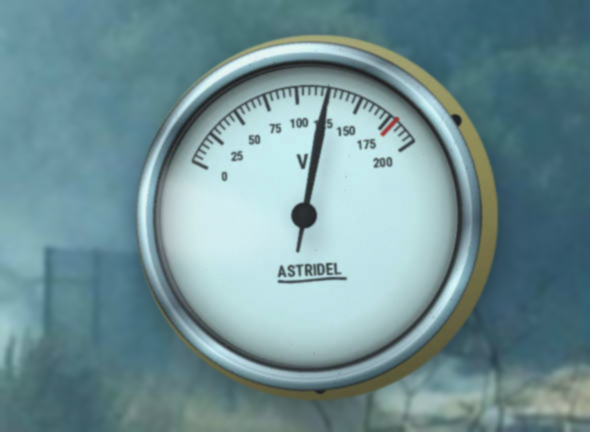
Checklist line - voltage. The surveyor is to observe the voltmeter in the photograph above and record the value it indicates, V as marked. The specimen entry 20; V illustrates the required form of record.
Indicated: 125; V
